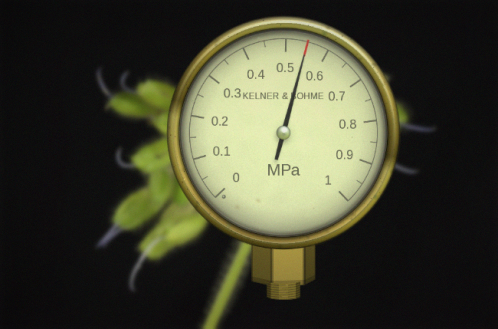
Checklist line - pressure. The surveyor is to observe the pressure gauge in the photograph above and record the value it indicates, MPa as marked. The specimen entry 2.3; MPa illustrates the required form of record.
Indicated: 0.55; MPa
